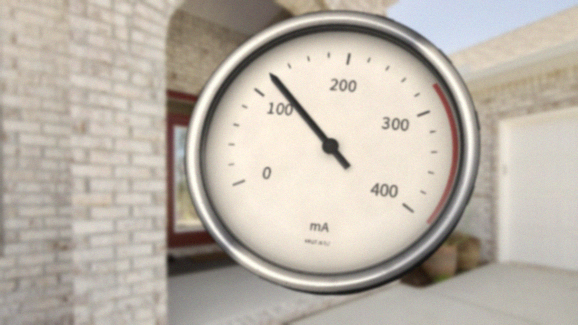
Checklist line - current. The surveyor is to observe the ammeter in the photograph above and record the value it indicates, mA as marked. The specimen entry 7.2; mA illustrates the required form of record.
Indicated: 120; mA
